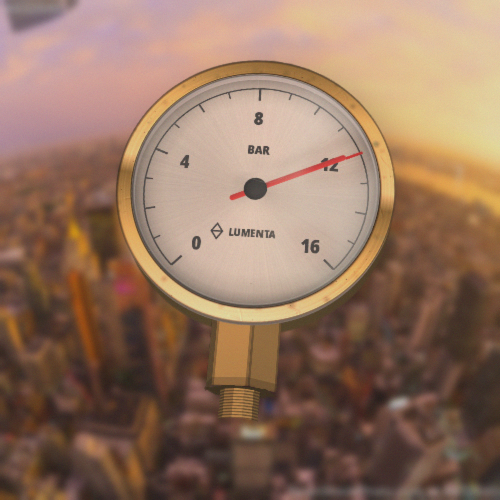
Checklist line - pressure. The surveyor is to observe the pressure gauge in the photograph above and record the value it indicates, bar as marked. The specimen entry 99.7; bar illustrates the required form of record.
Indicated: 12; bar
